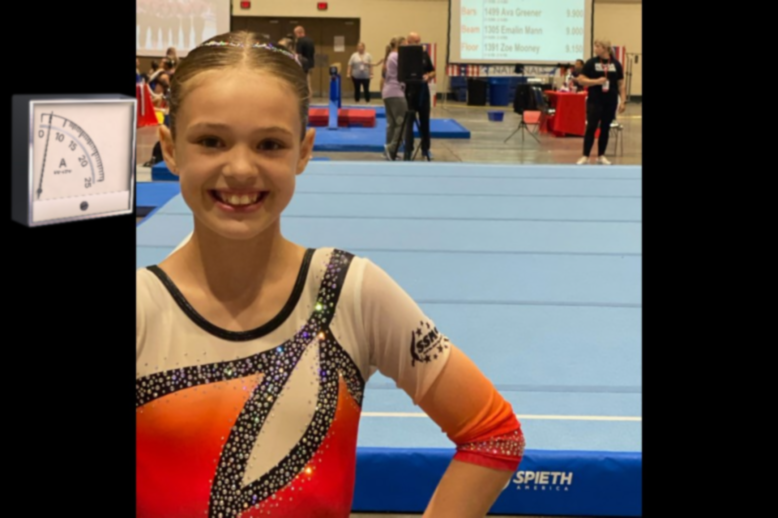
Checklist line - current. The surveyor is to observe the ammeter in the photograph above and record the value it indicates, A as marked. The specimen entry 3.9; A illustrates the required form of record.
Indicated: 5; A
